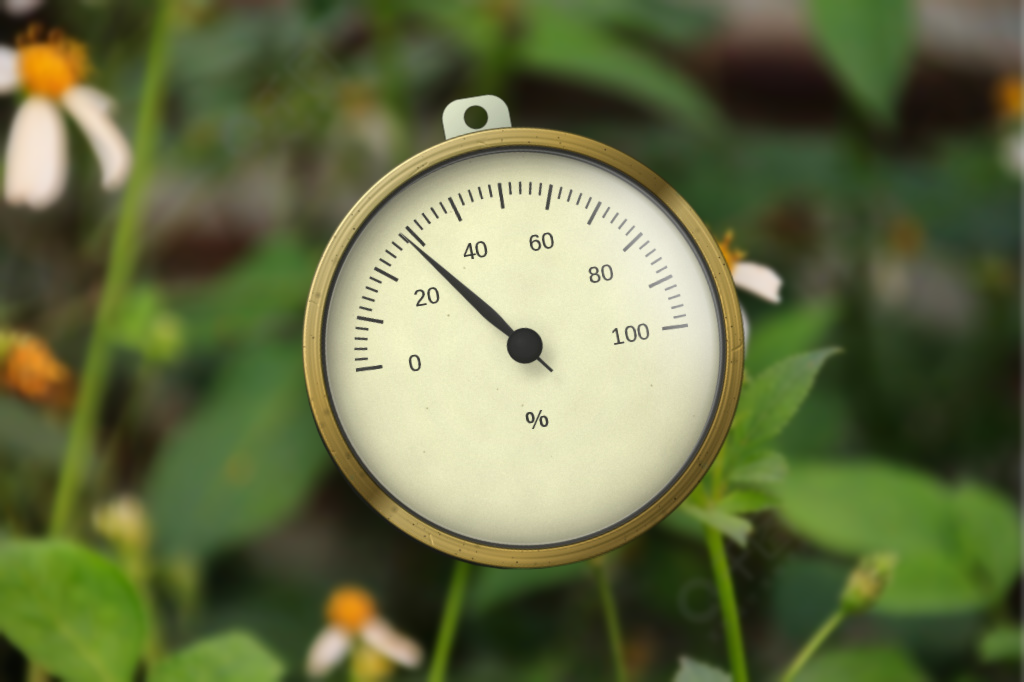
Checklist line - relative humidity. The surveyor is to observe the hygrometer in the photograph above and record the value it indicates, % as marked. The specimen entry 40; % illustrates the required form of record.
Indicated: 28; %
